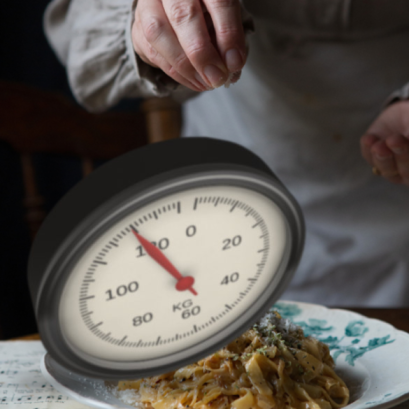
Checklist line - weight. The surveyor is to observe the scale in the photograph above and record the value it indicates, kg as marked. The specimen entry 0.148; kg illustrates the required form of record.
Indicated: 120; kg
